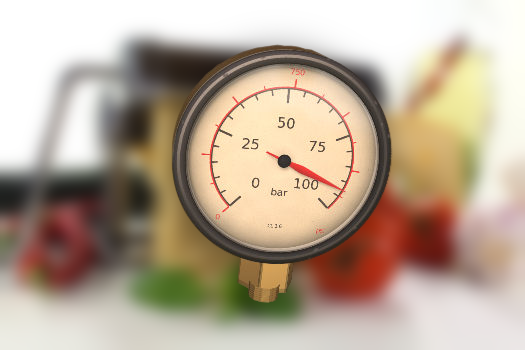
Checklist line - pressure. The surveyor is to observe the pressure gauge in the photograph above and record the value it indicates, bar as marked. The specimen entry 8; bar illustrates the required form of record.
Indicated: 92.5; bar
